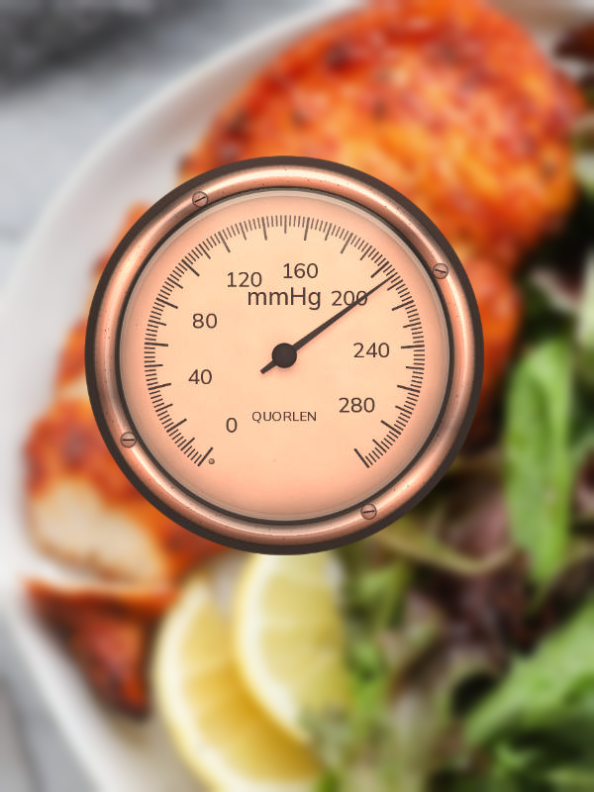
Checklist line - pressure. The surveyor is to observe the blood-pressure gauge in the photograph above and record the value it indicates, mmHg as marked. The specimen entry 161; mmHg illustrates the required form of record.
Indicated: 206; mmHg
